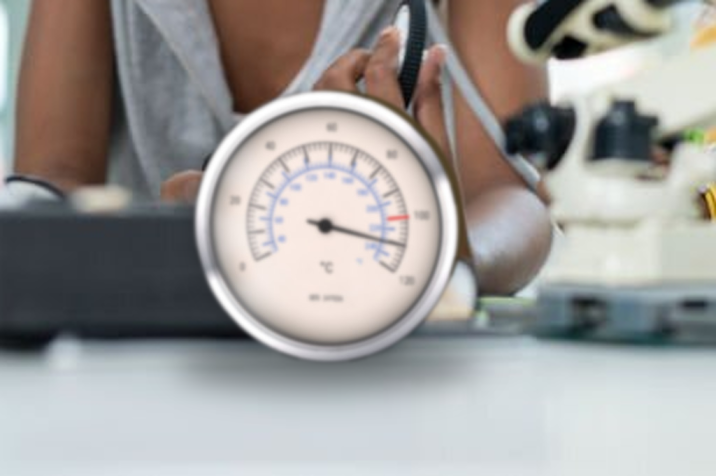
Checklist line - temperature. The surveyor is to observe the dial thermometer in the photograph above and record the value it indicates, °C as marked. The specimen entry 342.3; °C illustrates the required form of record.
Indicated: 110; °C
